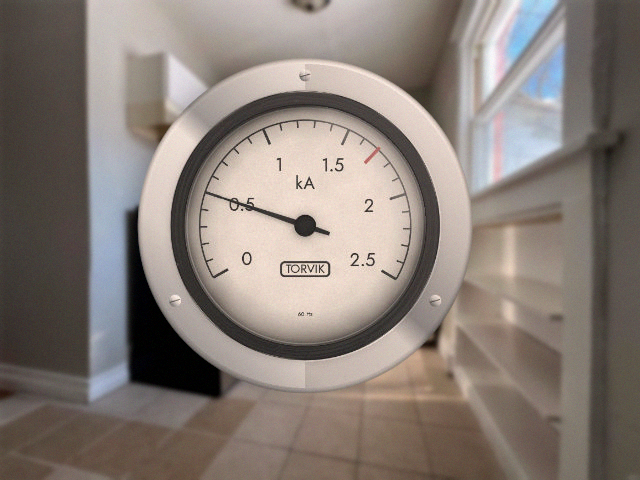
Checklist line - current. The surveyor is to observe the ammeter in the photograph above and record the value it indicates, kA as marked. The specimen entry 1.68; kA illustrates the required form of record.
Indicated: 0.5; kA
